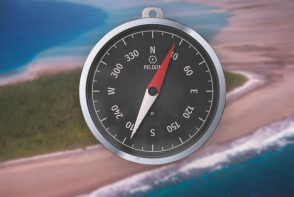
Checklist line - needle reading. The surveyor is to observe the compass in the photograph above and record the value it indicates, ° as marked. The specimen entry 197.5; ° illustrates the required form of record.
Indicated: 25; °
